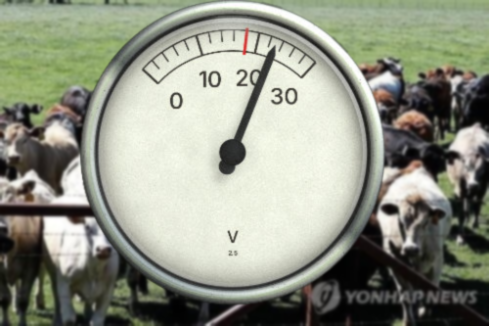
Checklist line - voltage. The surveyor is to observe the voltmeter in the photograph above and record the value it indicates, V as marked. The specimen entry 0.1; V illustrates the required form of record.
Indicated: 23; V
